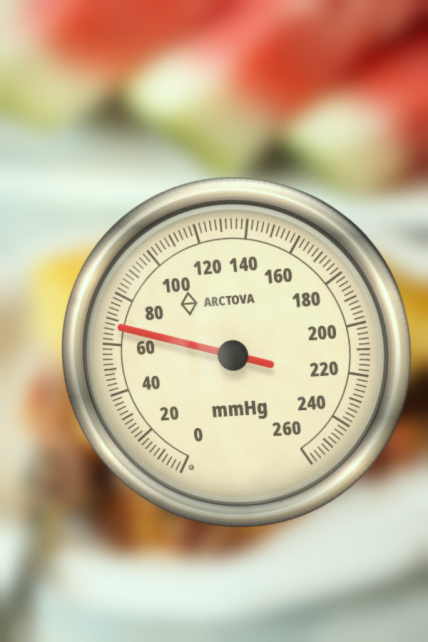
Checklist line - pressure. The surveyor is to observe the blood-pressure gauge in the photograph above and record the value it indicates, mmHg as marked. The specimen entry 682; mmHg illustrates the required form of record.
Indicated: 68; mmHg
